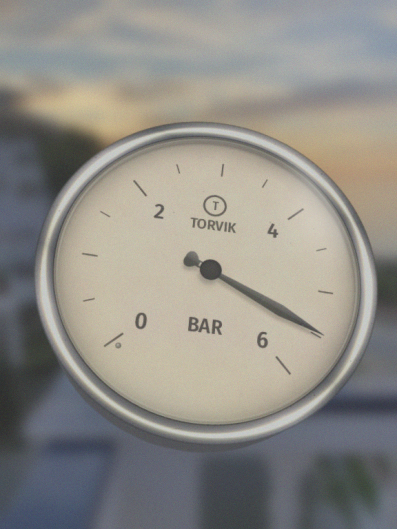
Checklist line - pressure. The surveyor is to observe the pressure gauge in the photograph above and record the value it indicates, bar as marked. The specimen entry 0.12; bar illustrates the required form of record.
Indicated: 5.5; bar
